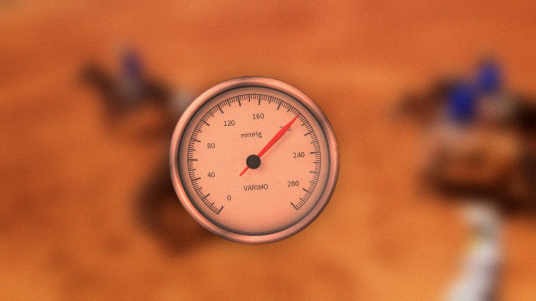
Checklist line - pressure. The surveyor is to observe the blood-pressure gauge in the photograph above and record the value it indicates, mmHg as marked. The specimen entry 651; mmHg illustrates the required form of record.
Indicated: 200; mmHg
